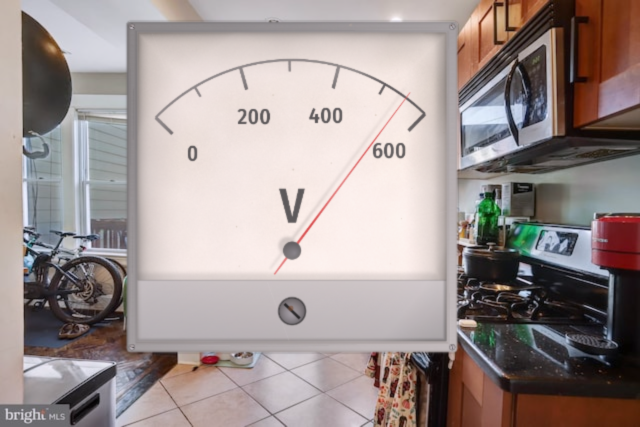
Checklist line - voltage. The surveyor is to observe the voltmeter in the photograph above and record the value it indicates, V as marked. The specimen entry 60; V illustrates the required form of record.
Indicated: 550; V
